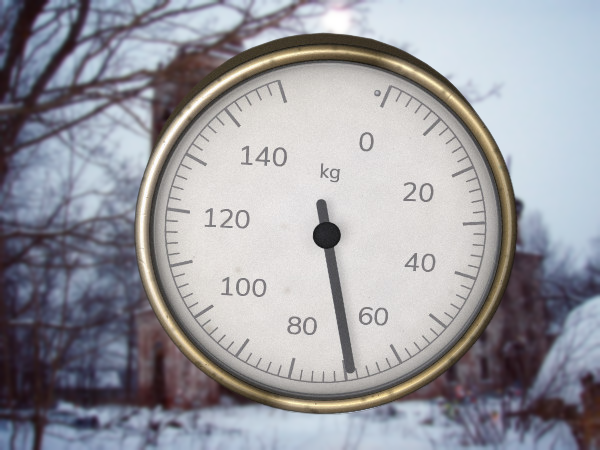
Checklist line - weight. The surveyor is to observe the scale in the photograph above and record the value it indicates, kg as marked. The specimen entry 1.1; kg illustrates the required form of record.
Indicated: 69; kg
